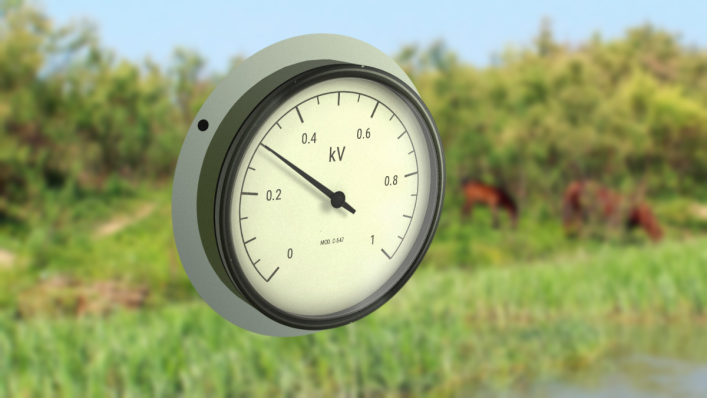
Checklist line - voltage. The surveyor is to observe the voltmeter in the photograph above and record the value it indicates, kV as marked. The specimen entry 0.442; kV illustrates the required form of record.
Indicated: 0.3; kV
